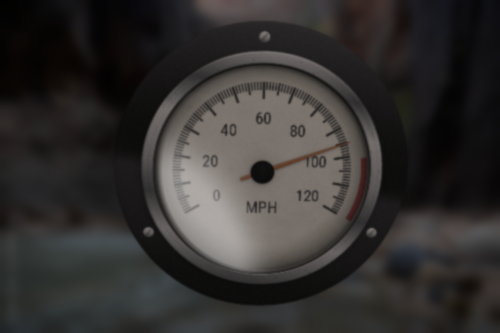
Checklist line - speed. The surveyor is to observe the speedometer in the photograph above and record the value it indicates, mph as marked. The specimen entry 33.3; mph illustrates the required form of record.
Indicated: 95; mph
